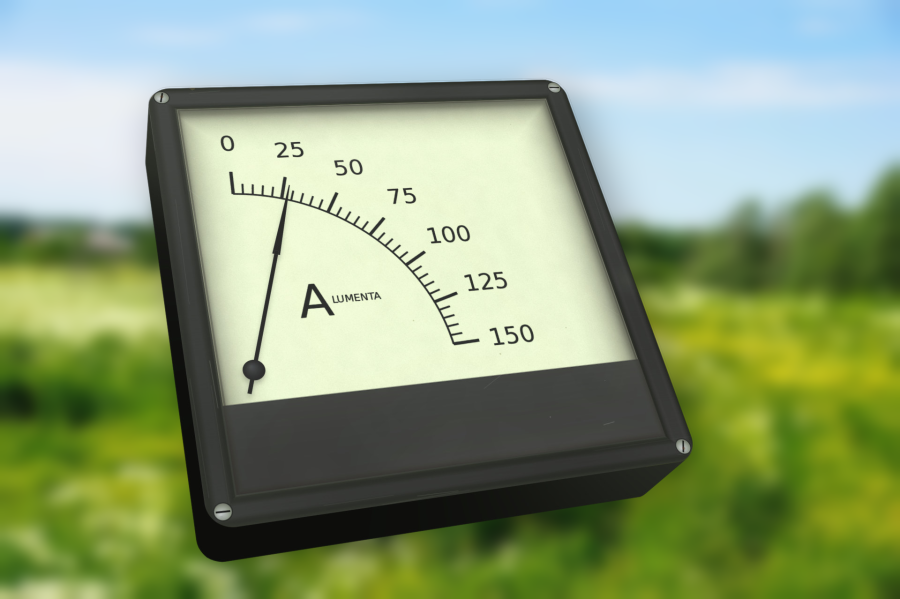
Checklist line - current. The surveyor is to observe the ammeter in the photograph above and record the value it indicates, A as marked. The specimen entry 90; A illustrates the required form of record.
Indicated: 27.5; A
